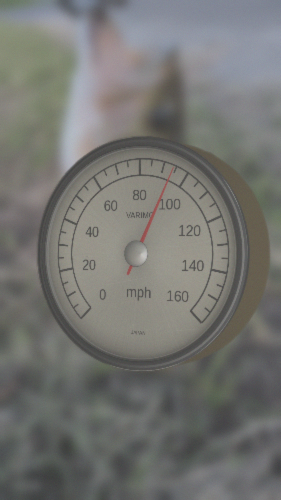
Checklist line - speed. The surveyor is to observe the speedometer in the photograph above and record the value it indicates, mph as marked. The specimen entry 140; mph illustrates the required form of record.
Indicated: 95; mph
